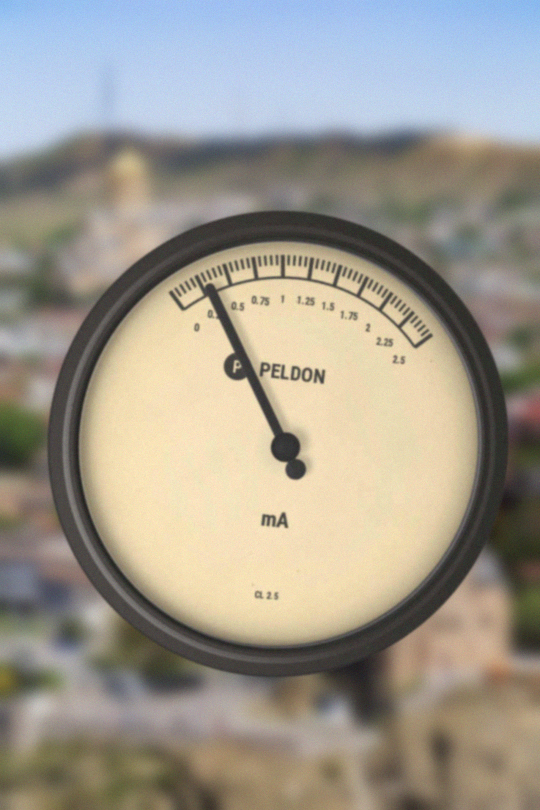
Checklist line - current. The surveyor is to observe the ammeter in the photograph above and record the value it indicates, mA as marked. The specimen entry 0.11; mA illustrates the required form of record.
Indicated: 0.3; mA
